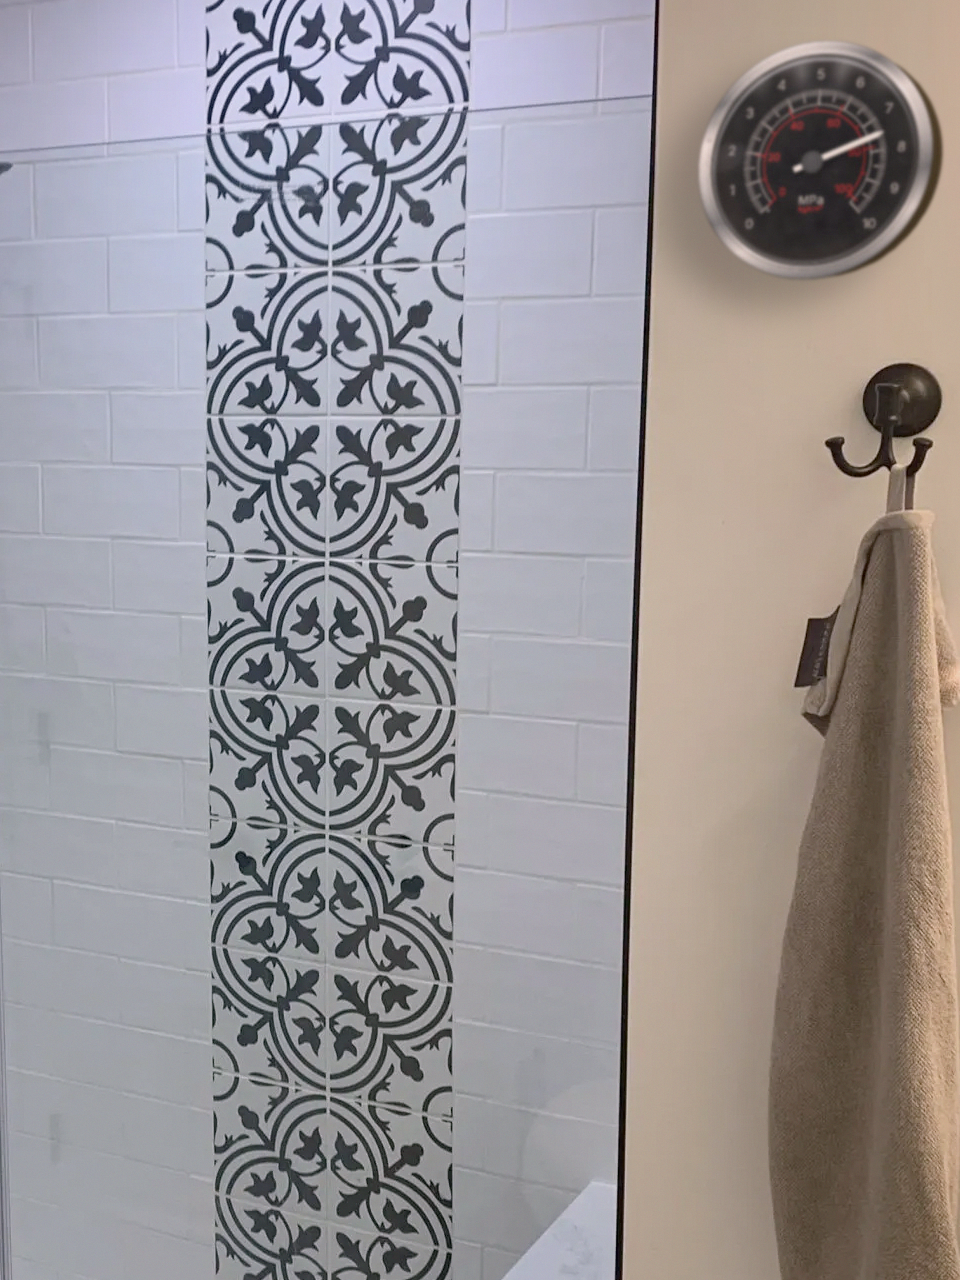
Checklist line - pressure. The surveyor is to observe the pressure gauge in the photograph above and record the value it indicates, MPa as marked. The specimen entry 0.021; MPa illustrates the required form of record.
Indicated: 7.5; MPa
